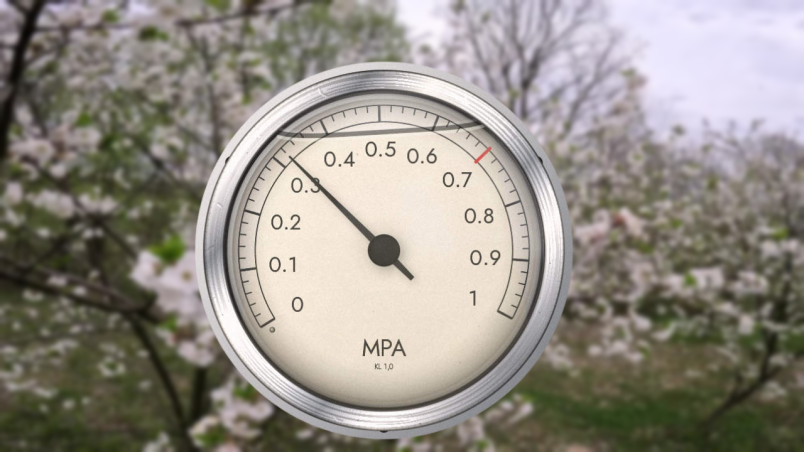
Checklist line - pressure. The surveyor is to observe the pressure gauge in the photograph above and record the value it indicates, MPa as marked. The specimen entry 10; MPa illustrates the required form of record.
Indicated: 0.32; MPa
